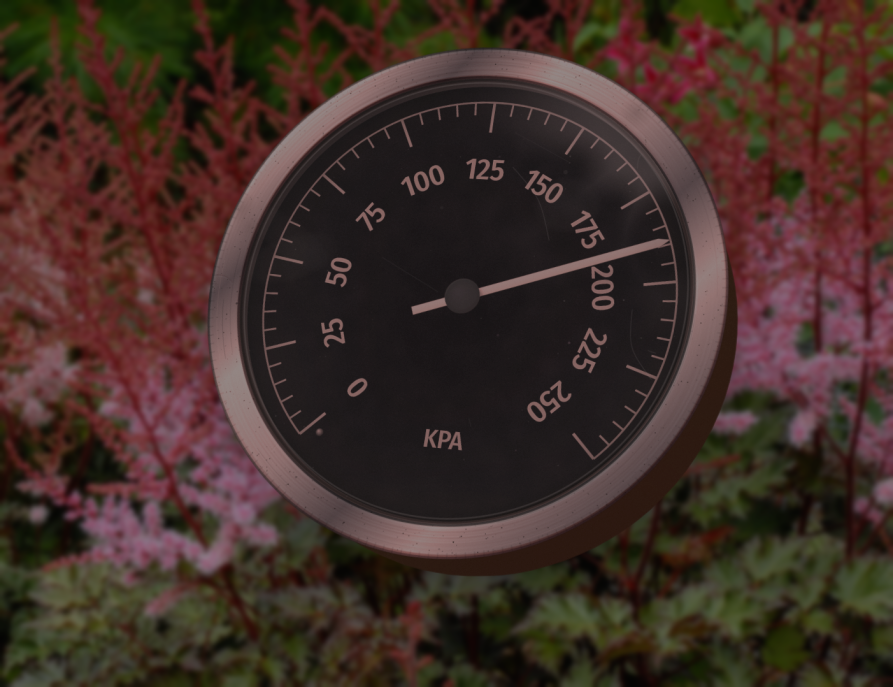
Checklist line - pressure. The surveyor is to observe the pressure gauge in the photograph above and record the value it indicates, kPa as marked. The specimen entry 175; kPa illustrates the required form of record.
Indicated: 190; kPa
